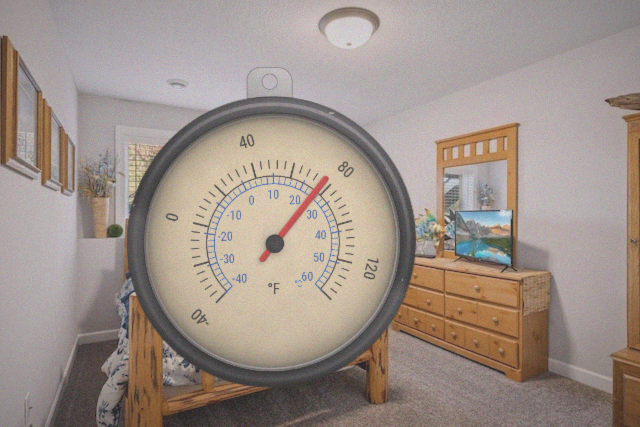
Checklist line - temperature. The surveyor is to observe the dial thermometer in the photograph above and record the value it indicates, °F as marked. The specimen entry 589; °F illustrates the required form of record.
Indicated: 76; °F
